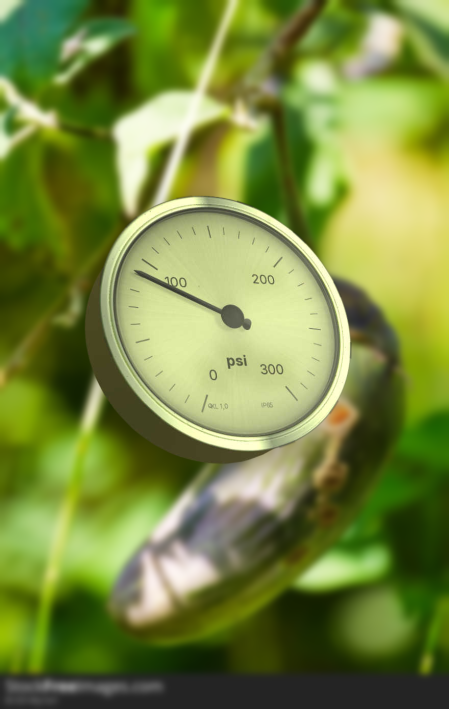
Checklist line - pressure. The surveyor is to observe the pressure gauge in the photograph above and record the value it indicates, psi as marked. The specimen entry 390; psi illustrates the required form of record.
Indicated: 90; psi
